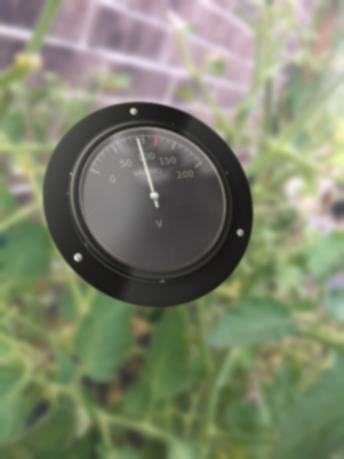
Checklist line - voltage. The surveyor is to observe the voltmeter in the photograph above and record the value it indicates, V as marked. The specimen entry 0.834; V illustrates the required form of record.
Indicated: 90; V
